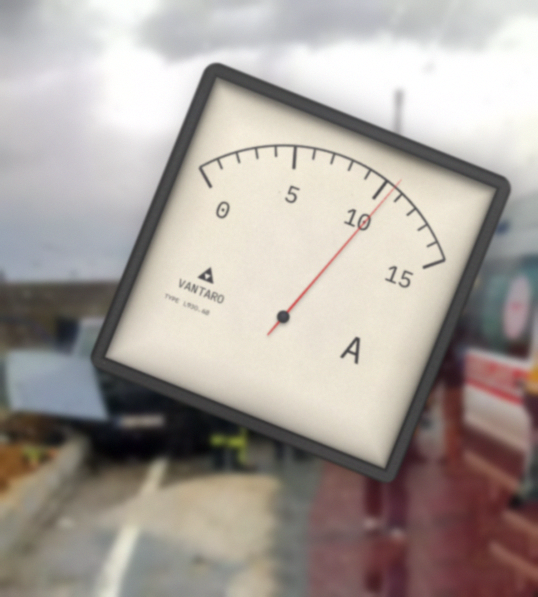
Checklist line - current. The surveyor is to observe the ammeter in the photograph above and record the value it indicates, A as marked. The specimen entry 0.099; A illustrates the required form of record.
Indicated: 10.5; A
